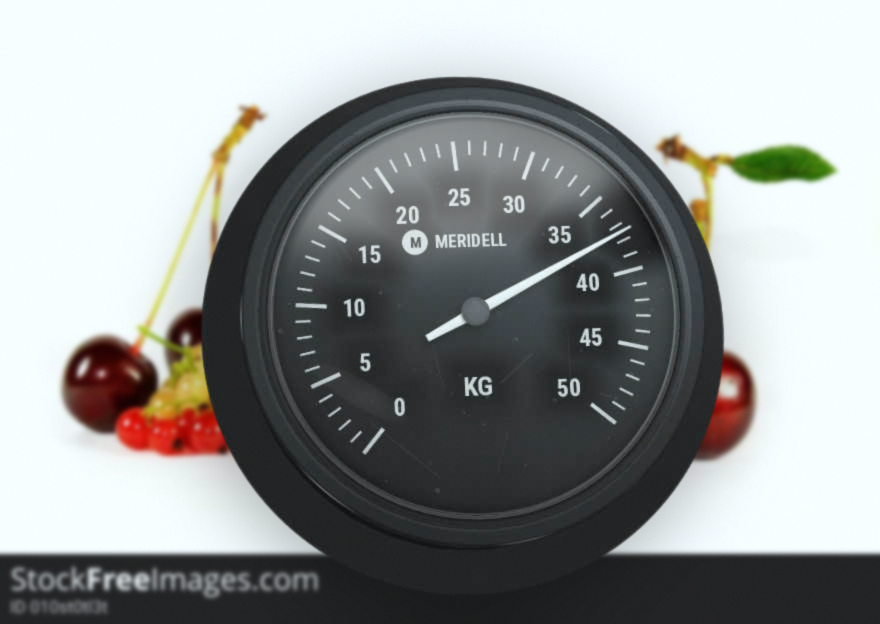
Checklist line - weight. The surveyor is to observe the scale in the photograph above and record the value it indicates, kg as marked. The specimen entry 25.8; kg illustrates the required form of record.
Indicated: 37.5; kg
